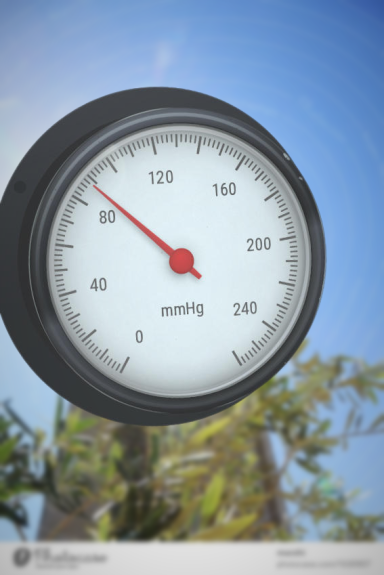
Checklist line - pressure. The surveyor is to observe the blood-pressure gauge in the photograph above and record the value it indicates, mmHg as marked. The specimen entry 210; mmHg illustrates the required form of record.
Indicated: 88; mmHg
